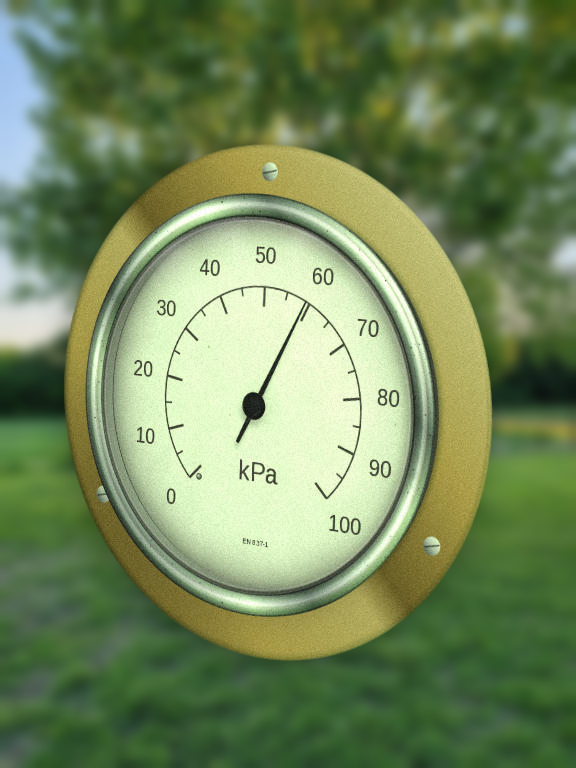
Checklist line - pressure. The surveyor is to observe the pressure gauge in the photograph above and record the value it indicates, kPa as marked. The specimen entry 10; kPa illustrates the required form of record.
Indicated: 60; kPa
